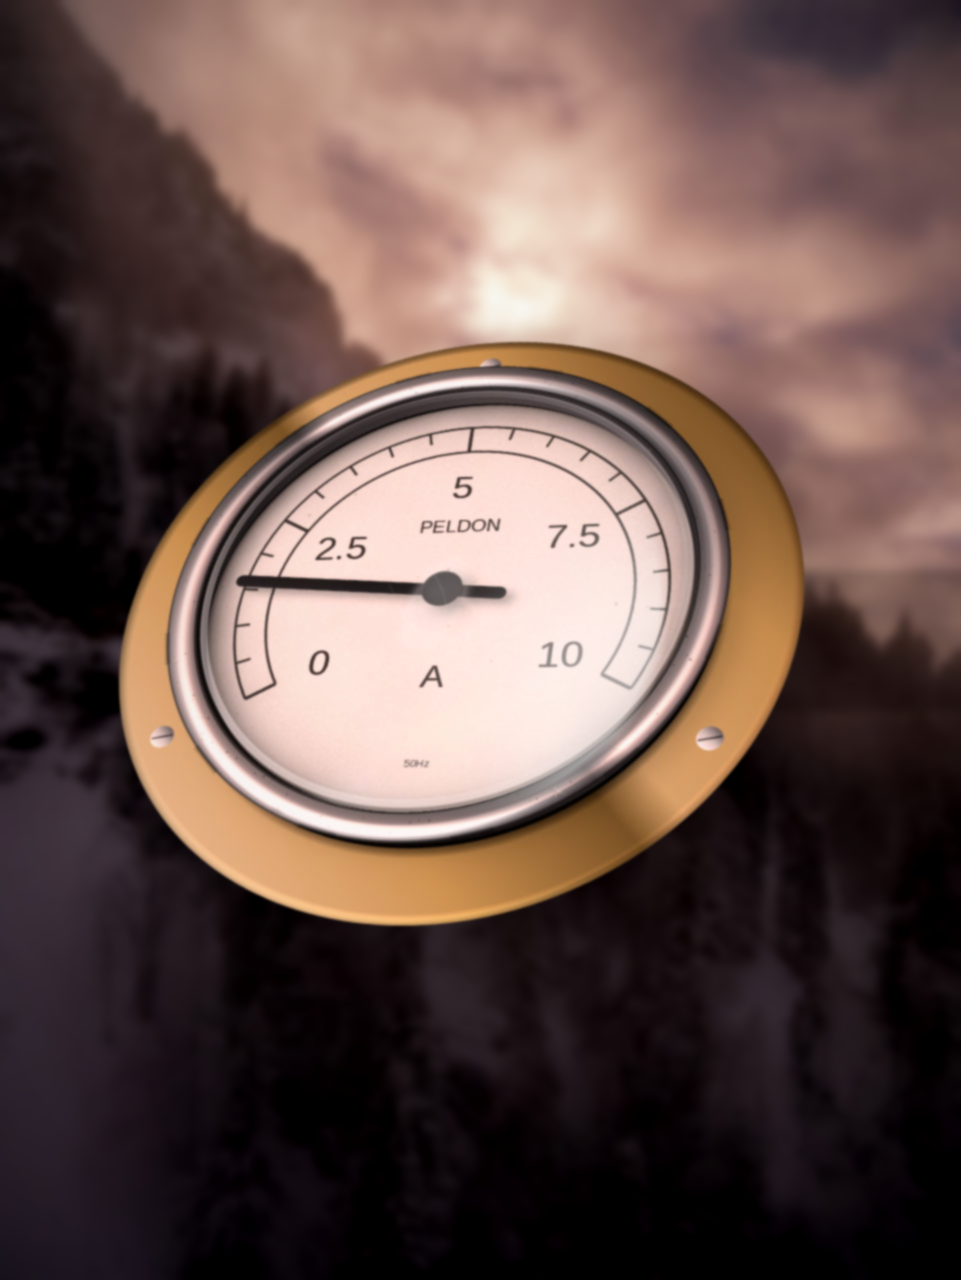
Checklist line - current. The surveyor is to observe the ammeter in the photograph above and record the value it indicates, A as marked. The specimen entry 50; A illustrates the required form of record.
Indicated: 1.5; A
